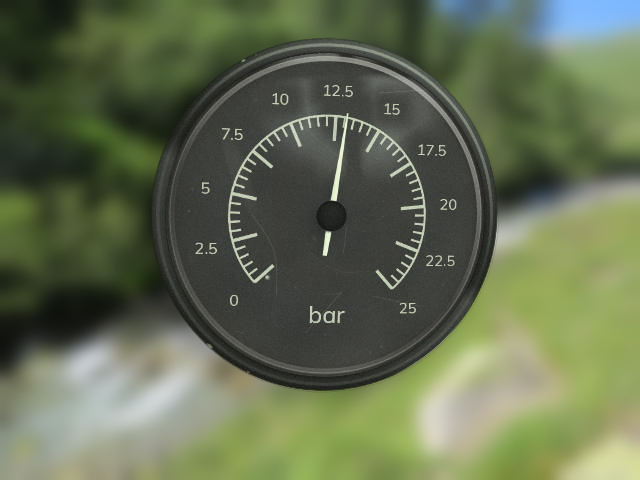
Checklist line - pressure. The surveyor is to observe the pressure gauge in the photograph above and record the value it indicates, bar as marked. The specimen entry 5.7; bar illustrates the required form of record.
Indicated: 13; bar
